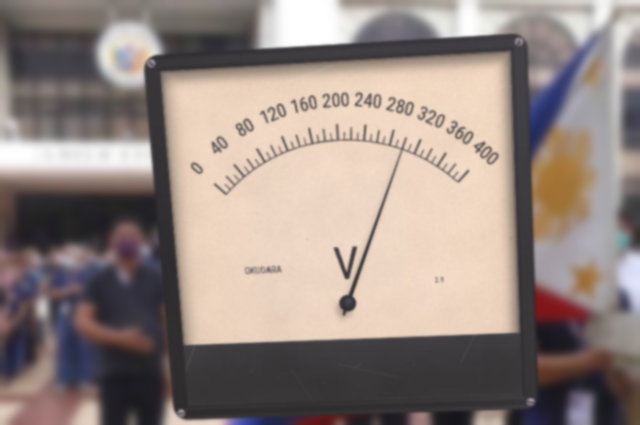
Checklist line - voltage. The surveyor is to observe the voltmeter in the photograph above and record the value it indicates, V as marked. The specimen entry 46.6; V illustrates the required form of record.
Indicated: 300; V
